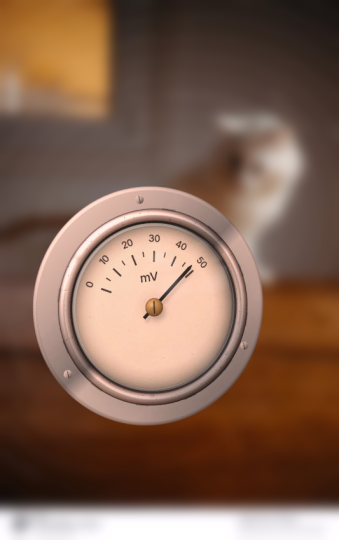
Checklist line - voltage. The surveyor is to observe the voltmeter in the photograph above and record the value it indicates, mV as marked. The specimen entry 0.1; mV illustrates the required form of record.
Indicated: 47.5; mV
